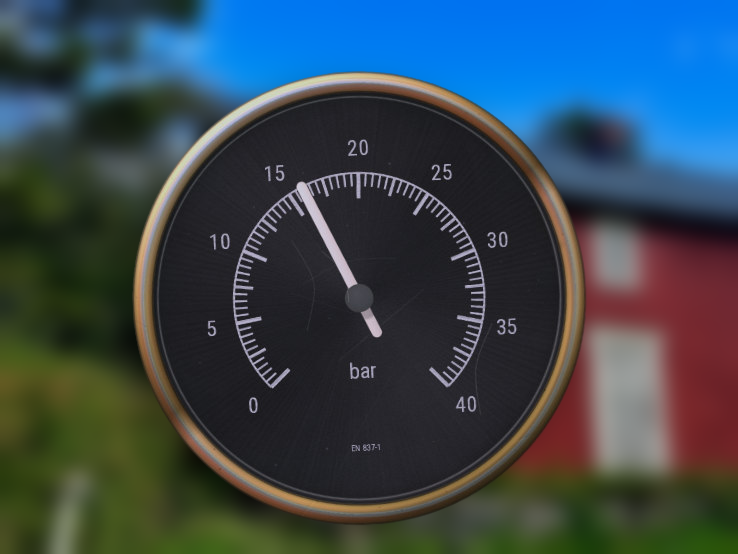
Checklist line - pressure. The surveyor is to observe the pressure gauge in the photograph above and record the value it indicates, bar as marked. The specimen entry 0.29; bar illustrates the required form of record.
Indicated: 16; bar
